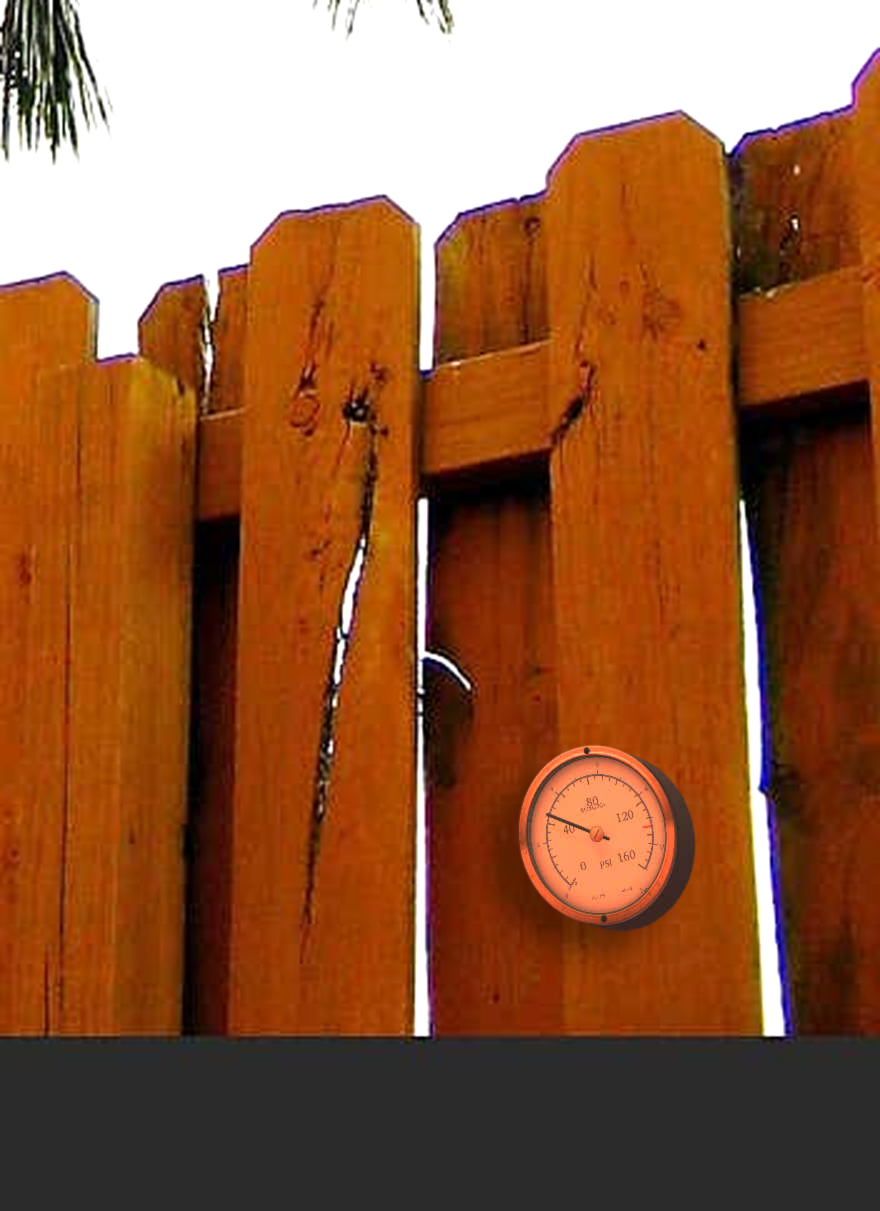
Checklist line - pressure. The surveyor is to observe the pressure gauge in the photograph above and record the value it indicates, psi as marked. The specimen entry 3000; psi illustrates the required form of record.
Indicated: 45; psi
